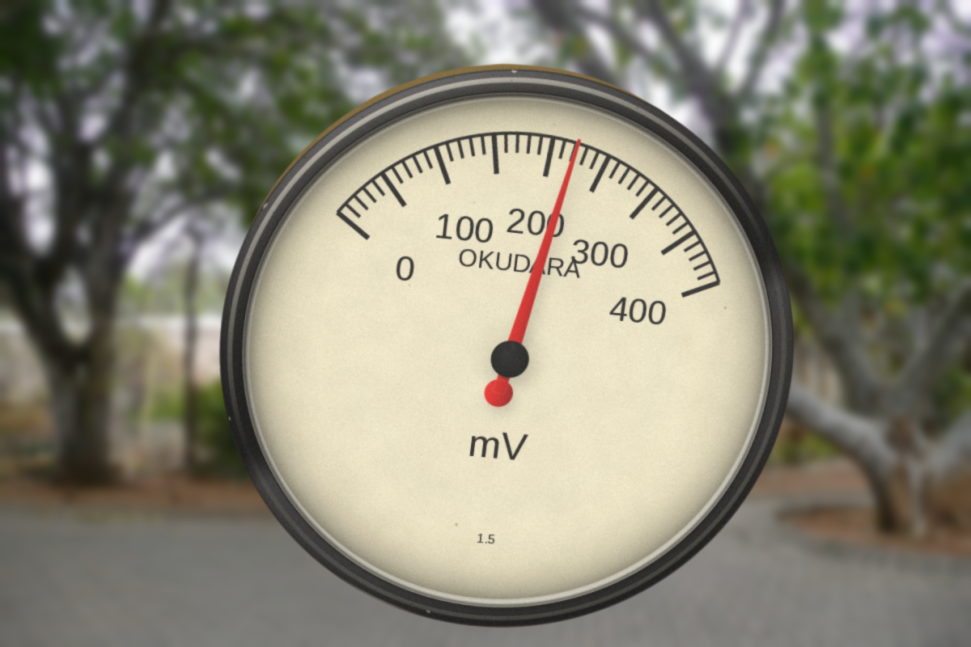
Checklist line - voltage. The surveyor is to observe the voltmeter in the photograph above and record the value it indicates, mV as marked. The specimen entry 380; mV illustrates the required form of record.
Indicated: 220; mV
